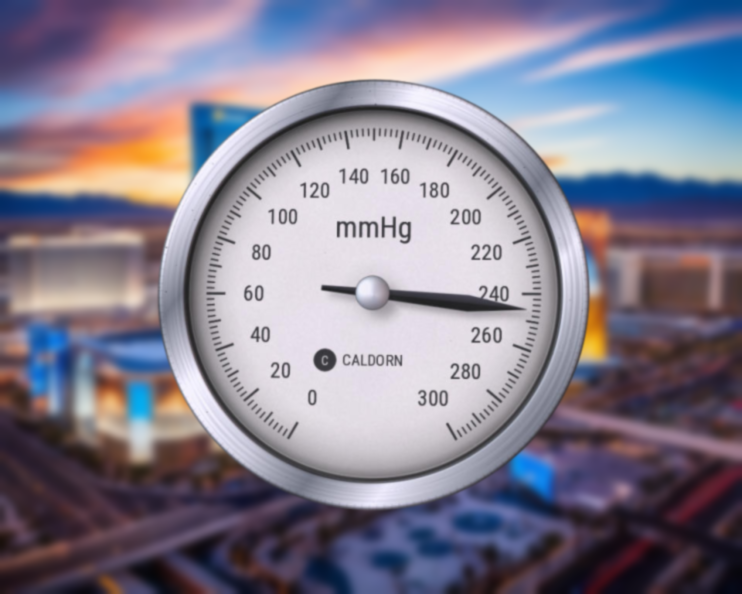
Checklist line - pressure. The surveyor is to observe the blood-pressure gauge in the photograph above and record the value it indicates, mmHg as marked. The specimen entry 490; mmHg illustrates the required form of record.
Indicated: 246; mmHg
